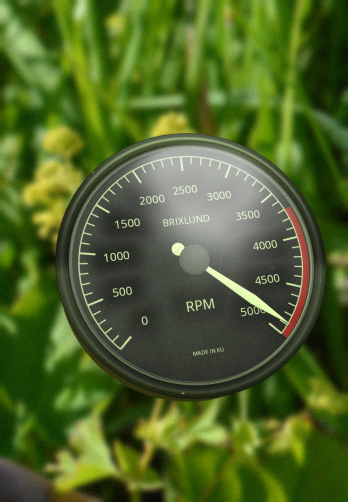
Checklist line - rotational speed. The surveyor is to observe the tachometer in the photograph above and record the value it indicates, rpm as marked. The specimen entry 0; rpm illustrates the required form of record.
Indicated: 4900; rpm
